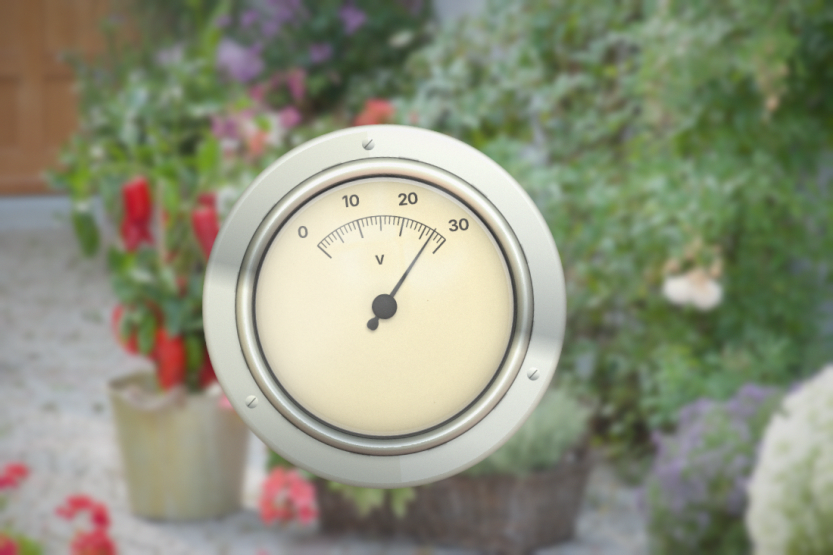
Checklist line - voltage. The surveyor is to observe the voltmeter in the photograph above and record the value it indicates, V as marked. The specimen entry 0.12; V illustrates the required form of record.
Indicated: 27; V
